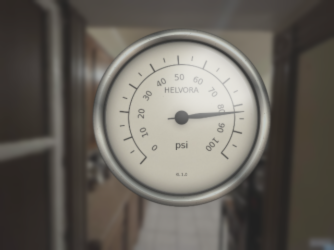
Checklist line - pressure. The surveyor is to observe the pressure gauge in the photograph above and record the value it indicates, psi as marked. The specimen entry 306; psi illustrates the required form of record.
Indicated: 82.5; psi
